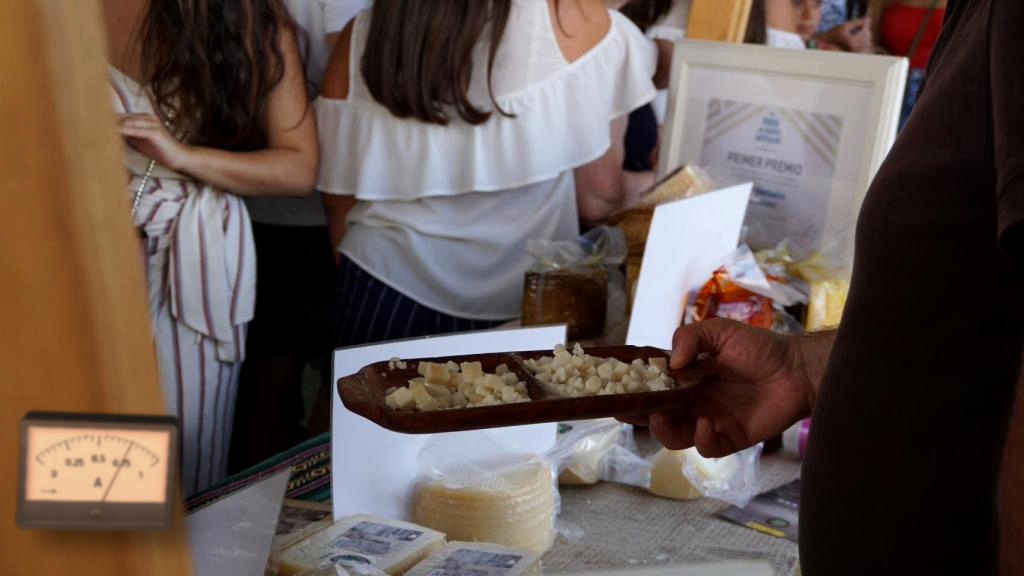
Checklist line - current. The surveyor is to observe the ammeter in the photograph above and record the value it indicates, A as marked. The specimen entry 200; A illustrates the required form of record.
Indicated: 0.75; A
